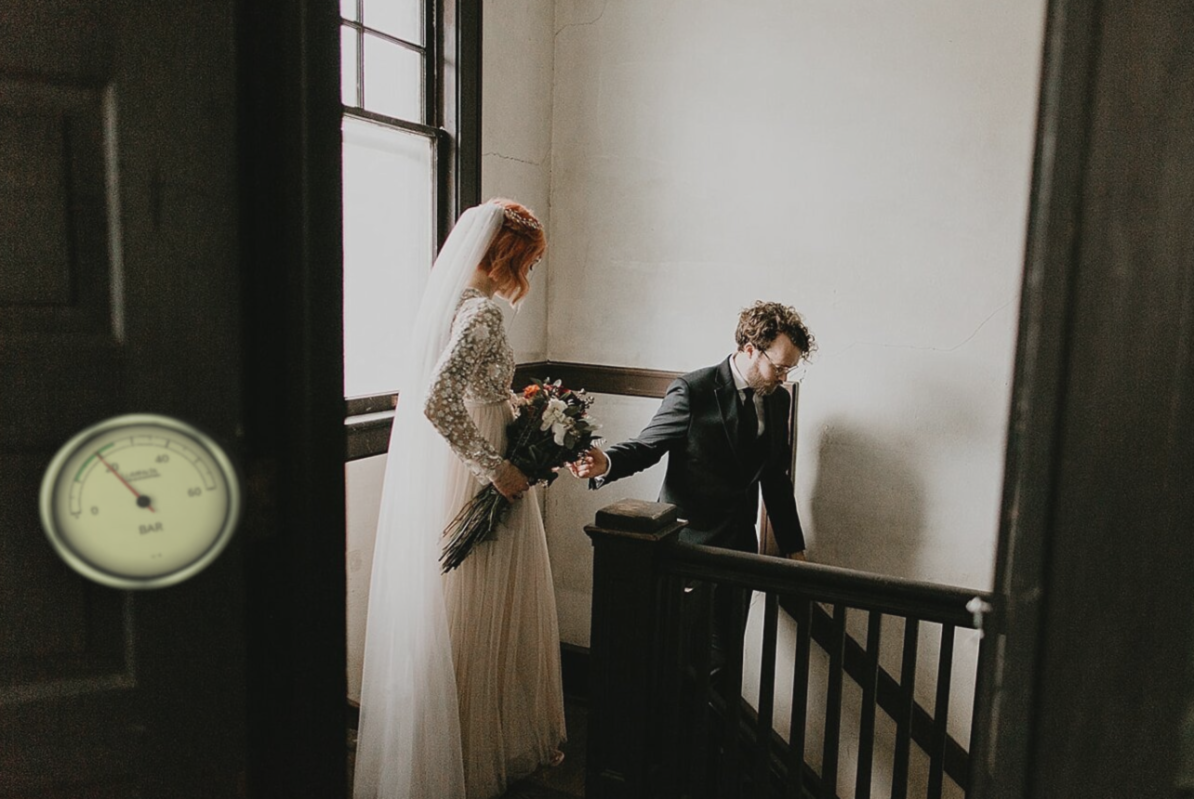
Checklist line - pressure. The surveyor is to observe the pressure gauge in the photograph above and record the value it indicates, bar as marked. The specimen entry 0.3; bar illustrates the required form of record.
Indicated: 20; bar
